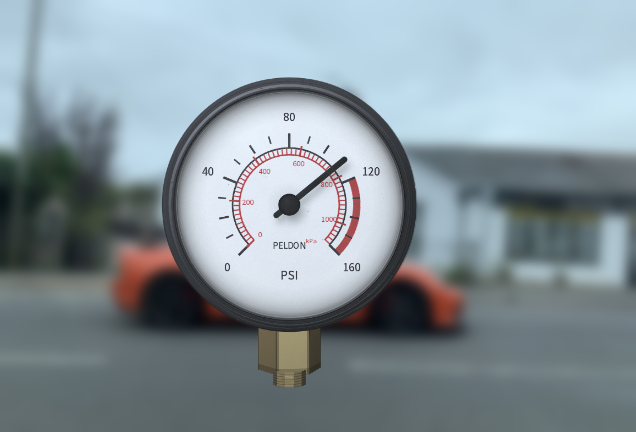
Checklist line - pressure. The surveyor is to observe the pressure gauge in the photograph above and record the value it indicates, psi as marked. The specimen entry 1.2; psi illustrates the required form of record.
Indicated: 110; psi
